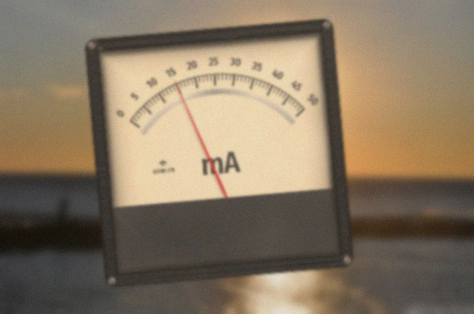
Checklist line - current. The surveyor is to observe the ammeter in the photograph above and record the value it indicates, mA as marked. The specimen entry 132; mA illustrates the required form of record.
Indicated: 15; mA
